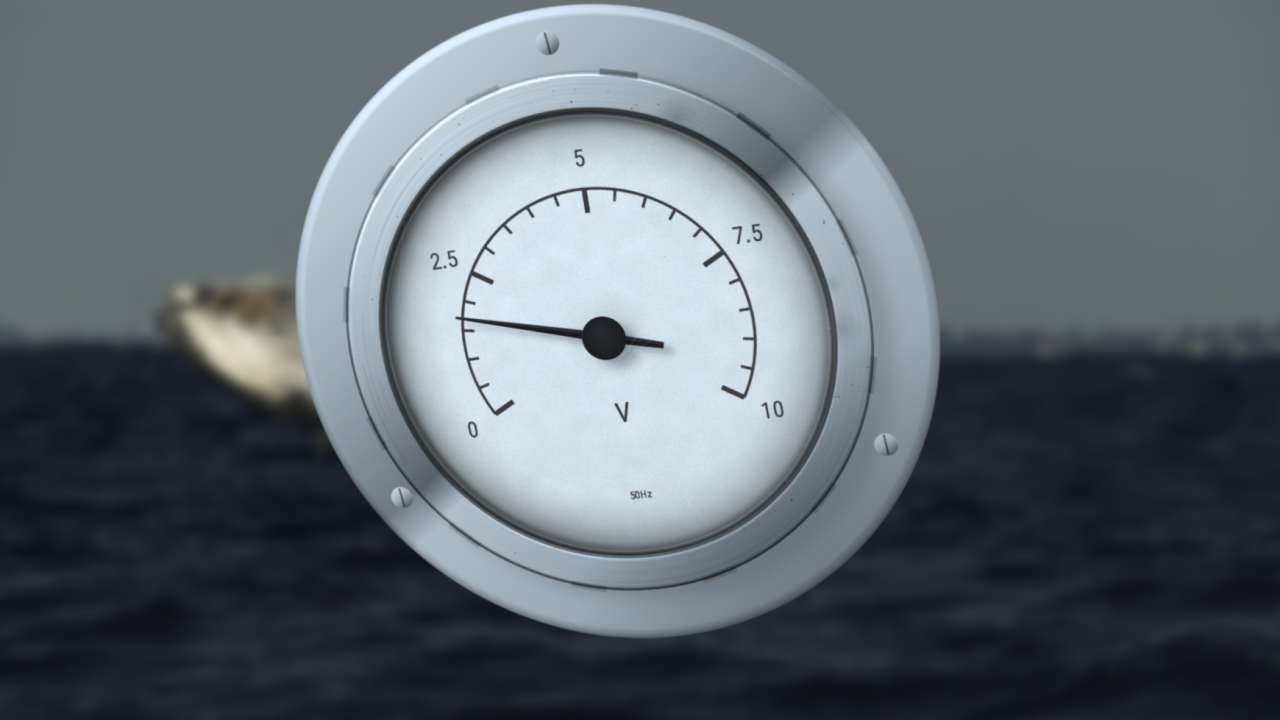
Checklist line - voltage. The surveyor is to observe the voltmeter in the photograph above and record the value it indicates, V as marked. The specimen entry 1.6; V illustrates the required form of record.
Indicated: 1.75; V
